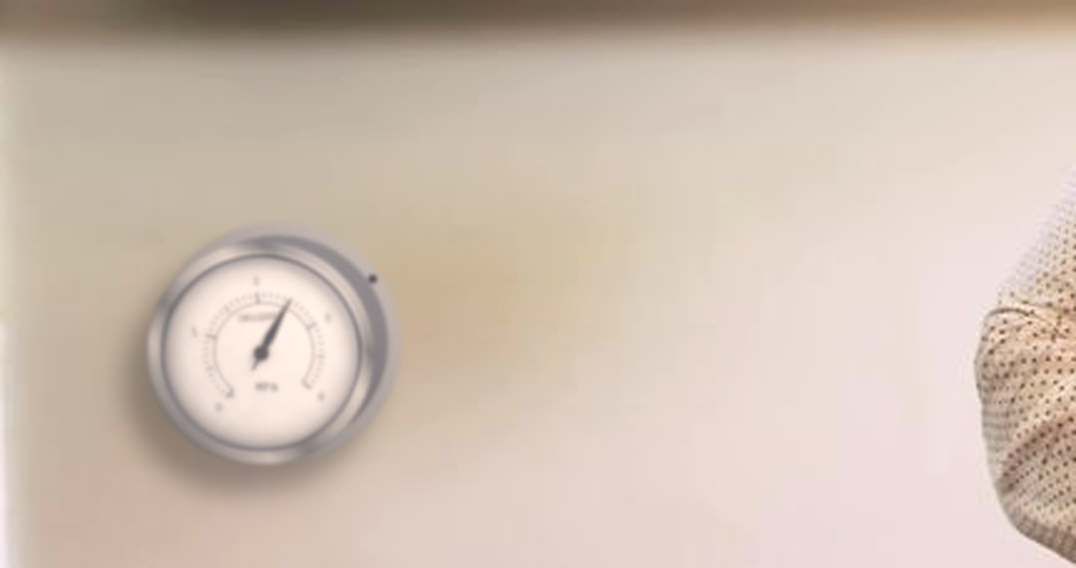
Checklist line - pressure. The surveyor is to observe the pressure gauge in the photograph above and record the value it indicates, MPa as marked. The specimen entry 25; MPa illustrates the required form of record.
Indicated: 2.5; MPa
